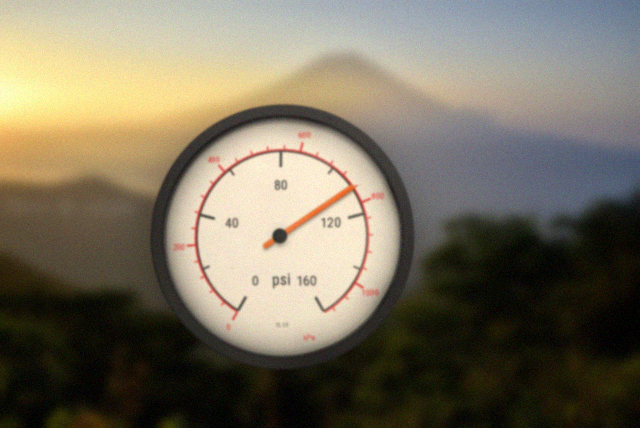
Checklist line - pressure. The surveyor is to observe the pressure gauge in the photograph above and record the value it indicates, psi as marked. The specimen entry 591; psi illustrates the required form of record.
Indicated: 110; psi
